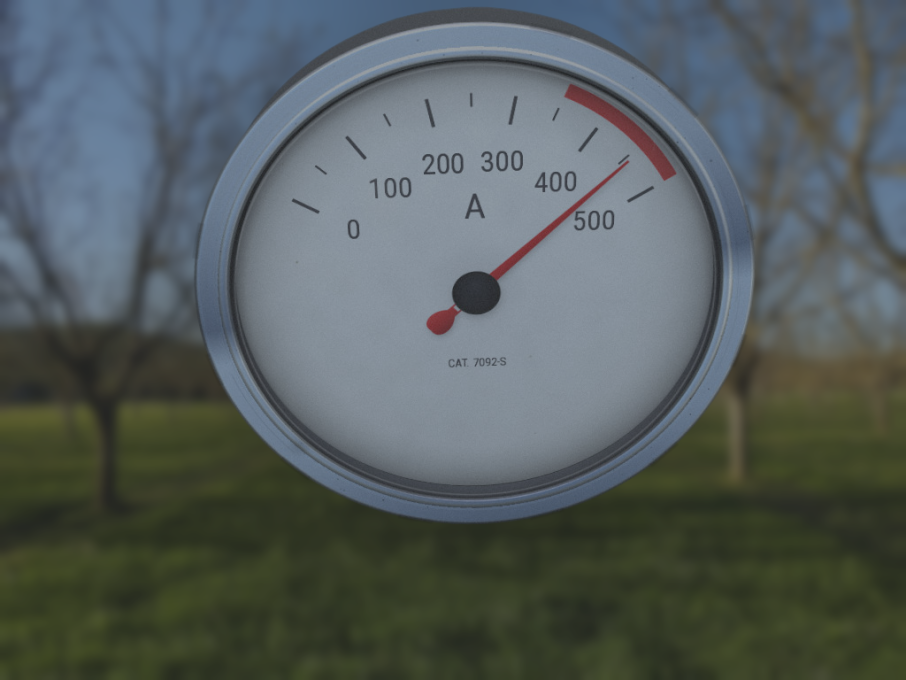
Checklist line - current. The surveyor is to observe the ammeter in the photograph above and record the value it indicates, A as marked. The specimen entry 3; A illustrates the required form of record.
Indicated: 450; A
